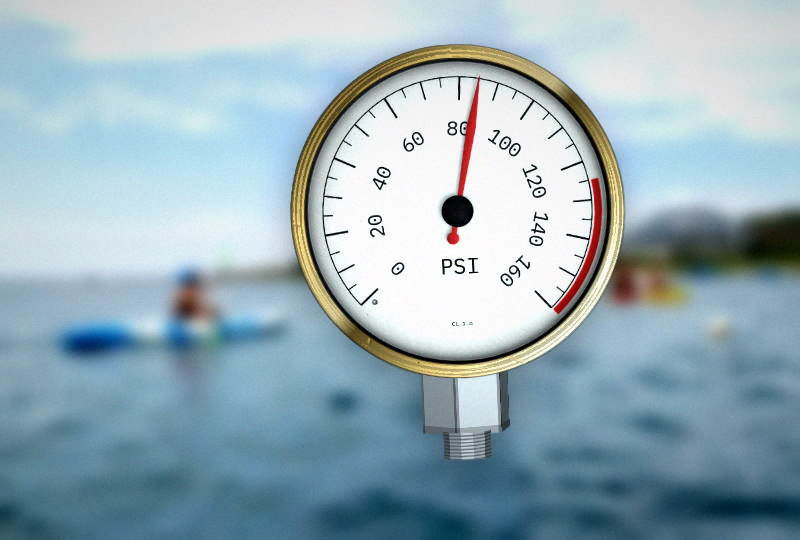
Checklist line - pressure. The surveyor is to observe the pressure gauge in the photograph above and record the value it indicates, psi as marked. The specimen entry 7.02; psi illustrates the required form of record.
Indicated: 85; psi
